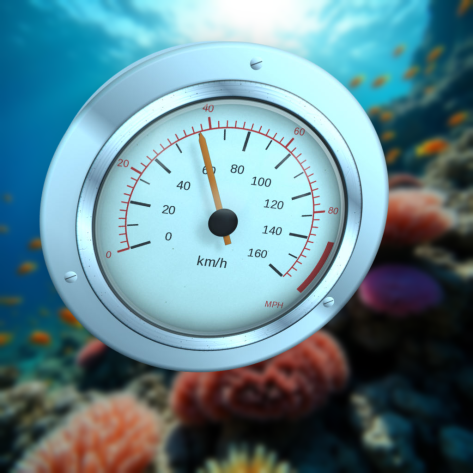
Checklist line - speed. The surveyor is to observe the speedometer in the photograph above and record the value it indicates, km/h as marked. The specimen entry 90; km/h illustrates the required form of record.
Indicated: 60; km/h
